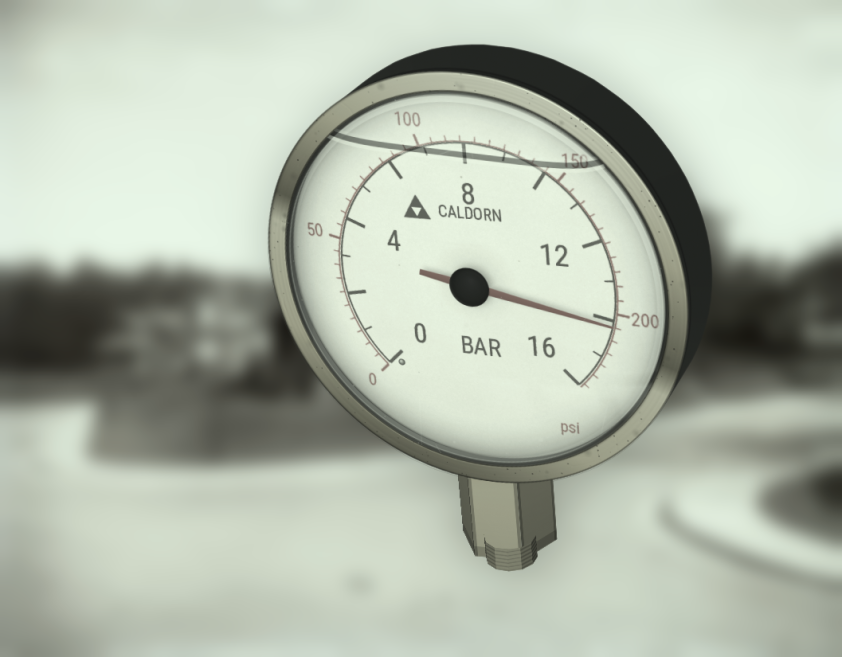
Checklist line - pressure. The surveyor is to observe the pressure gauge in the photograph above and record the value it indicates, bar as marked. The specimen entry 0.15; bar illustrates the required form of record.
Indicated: 14; bar
